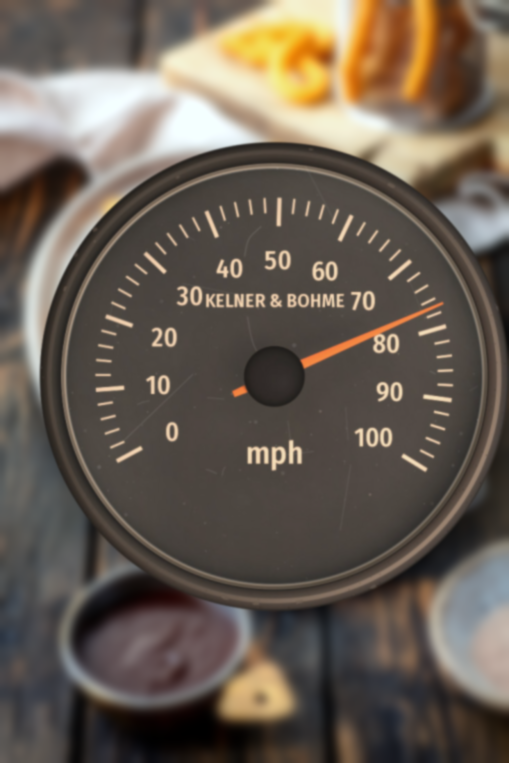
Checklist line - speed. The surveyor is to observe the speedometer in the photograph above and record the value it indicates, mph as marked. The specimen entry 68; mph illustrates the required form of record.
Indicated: 77; mph
